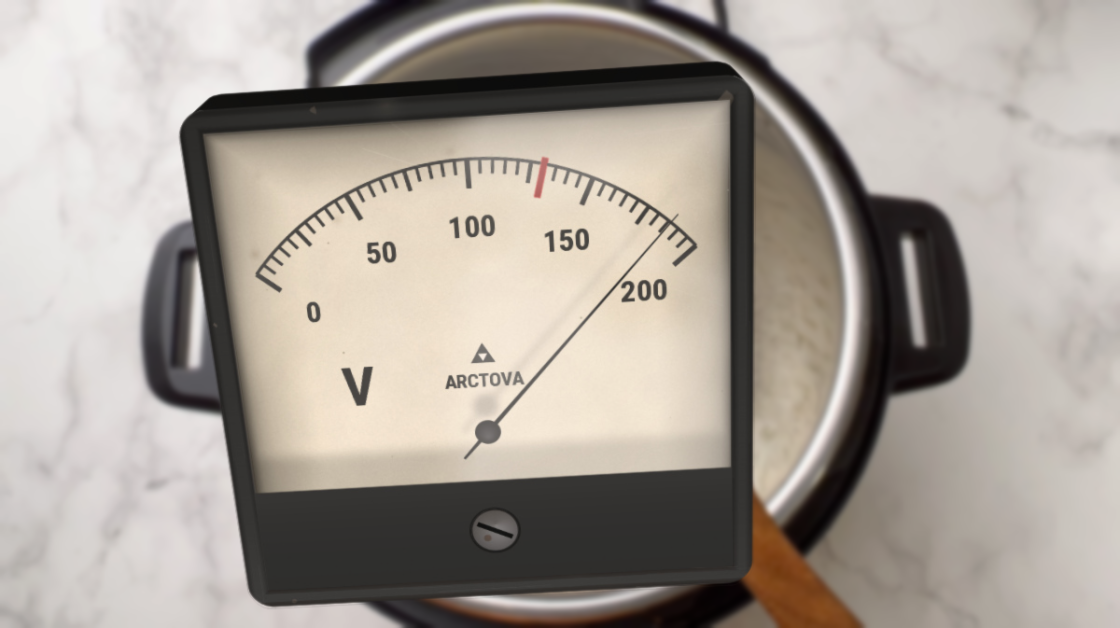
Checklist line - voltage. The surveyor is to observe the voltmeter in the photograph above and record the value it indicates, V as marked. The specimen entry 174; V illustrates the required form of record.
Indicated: 185; V
